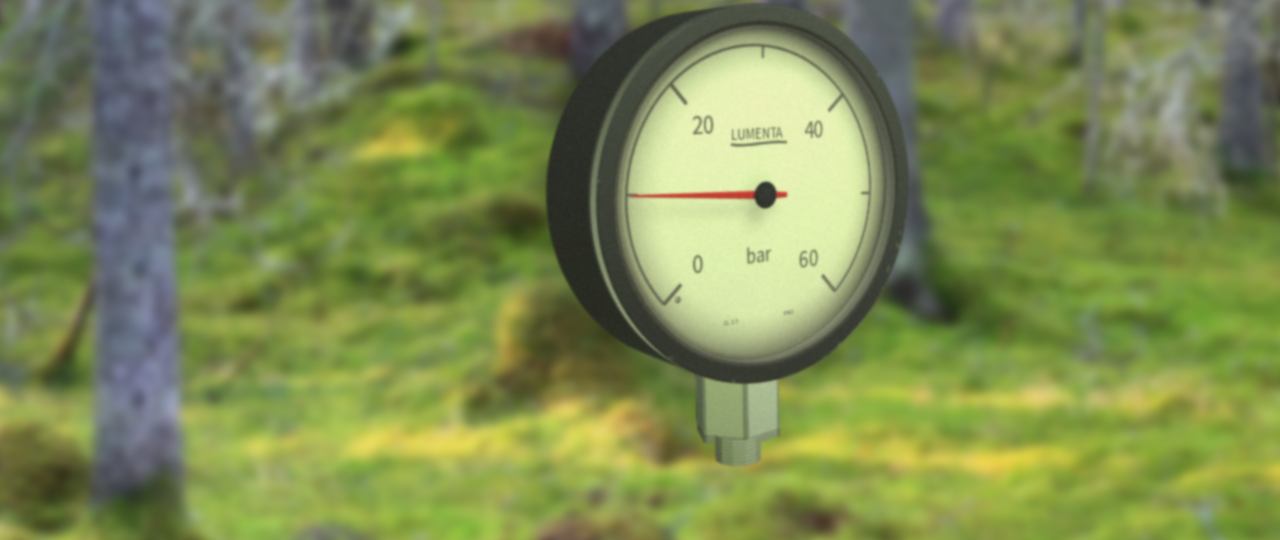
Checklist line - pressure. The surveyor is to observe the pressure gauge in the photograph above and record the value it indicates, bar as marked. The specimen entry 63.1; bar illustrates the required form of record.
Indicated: 10; bar
